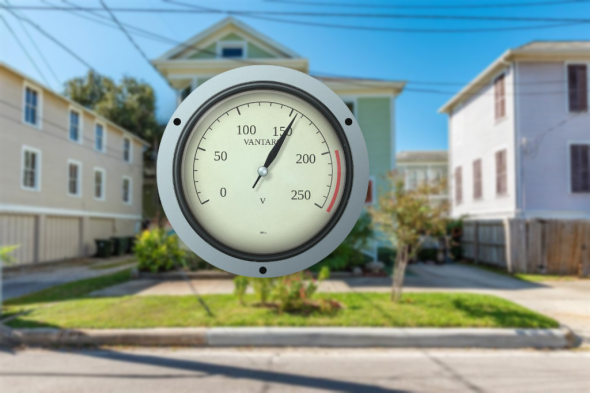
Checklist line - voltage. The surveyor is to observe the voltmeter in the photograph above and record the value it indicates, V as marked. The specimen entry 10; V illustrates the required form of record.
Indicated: 155; V
